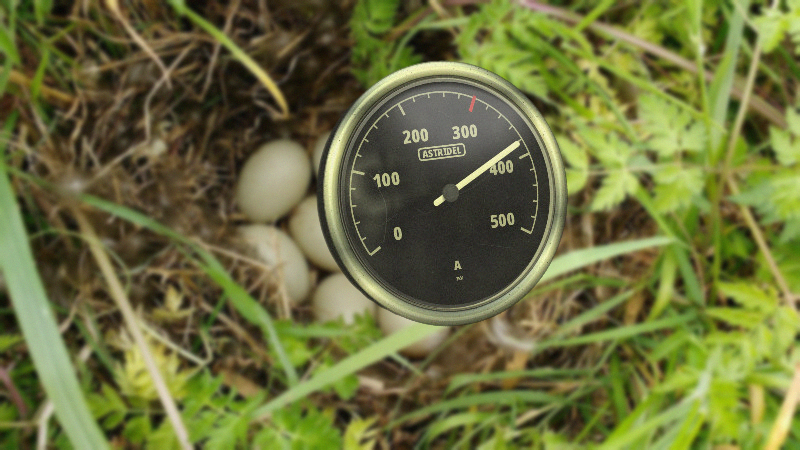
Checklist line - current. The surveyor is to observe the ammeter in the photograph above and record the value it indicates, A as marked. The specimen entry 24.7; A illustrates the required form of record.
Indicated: 380; A
